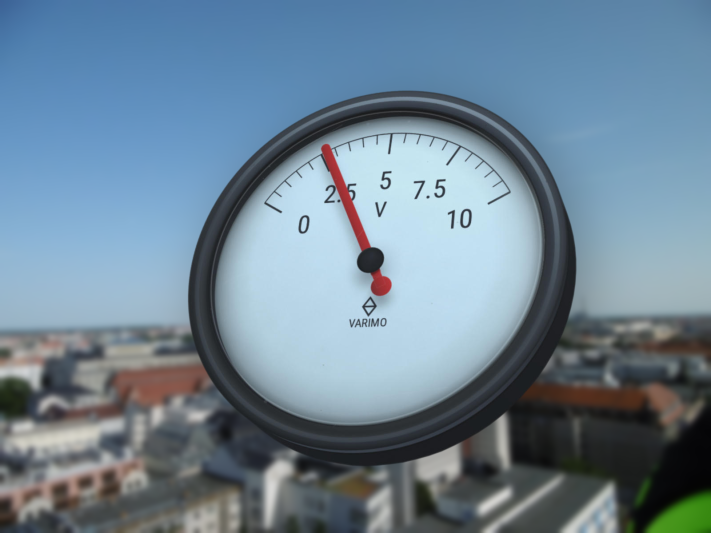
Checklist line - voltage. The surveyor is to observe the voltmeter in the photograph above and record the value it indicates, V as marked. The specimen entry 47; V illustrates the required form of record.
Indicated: 2.75; V
